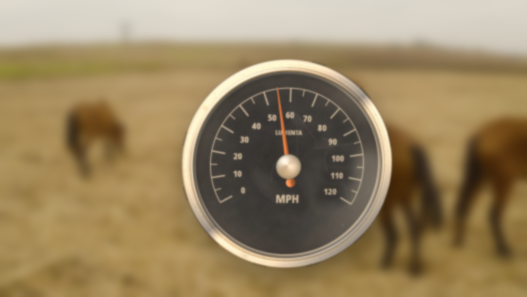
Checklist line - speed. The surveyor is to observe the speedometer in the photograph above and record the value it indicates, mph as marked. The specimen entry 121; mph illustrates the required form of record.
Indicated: 55; mph
